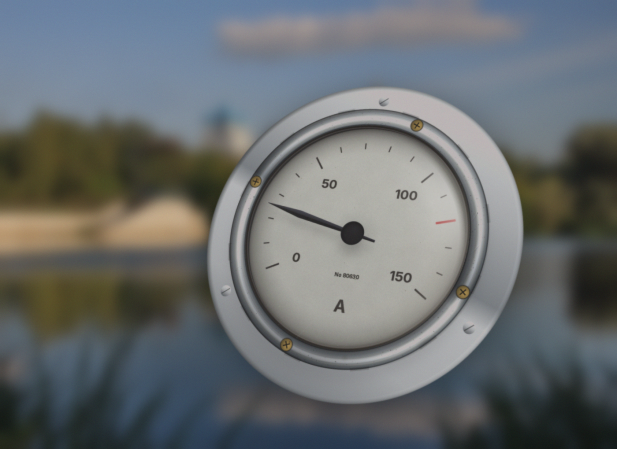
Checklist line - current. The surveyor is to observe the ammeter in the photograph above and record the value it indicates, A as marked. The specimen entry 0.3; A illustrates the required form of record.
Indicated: 25; A
